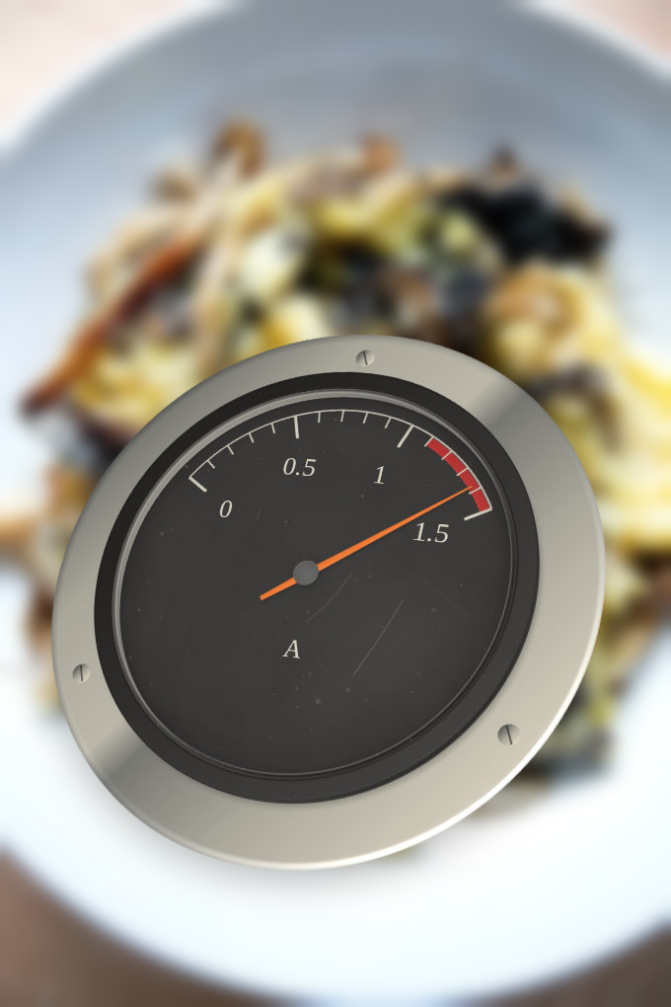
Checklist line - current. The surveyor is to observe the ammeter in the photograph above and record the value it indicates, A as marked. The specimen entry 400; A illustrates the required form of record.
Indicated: 1.4; A
